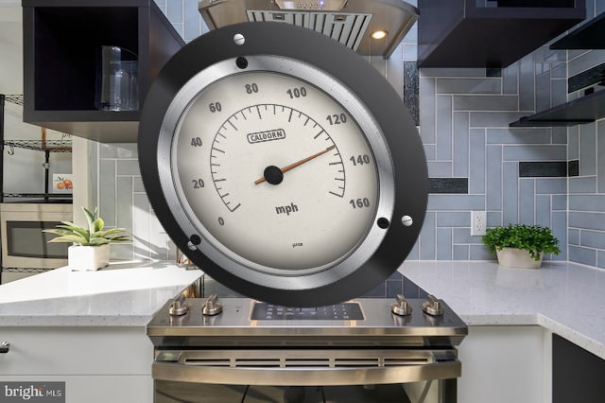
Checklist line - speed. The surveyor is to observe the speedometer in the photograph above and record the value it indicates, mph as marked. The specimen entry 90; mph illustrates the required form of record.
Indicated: 130; mph
